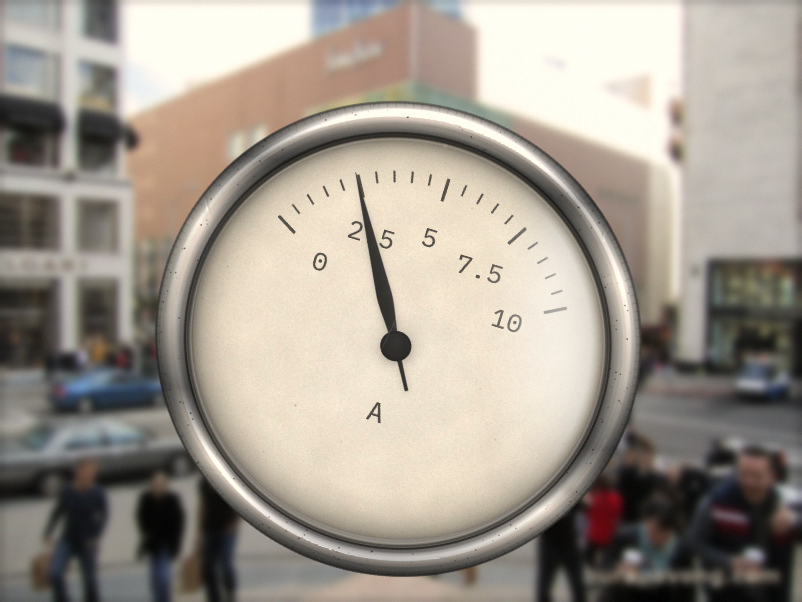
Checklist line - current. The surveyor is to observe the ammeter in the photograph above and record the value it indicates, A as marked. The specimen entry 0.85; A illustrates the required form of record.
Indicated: 2.5; A
